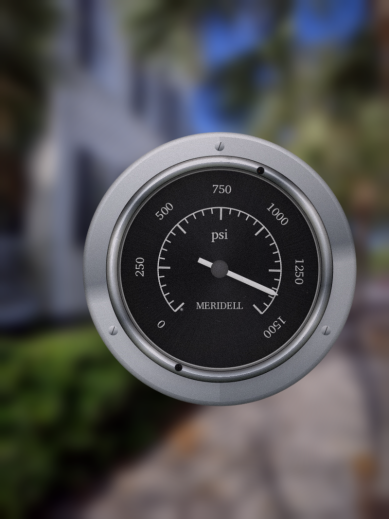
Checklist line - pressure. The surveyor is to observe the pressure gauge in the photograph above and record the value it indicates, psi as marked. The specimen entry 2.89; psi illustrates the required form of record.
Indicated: 1375; psi
